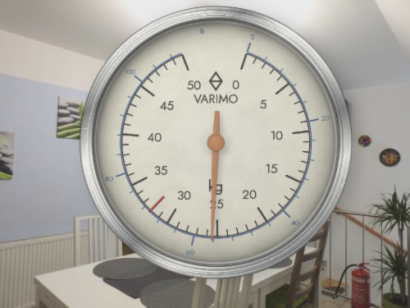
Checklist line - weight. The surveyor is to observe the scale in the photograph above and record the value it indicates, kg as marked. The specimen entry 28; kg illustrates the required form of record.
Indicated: 25.5; kg
